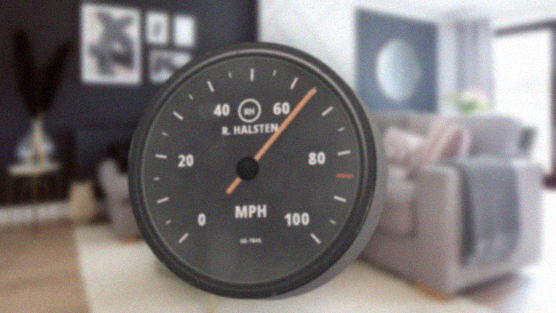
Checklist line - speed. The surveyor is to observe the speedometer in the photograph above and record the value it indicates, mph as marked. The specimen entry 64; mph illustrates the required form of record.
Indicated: 65; mph
